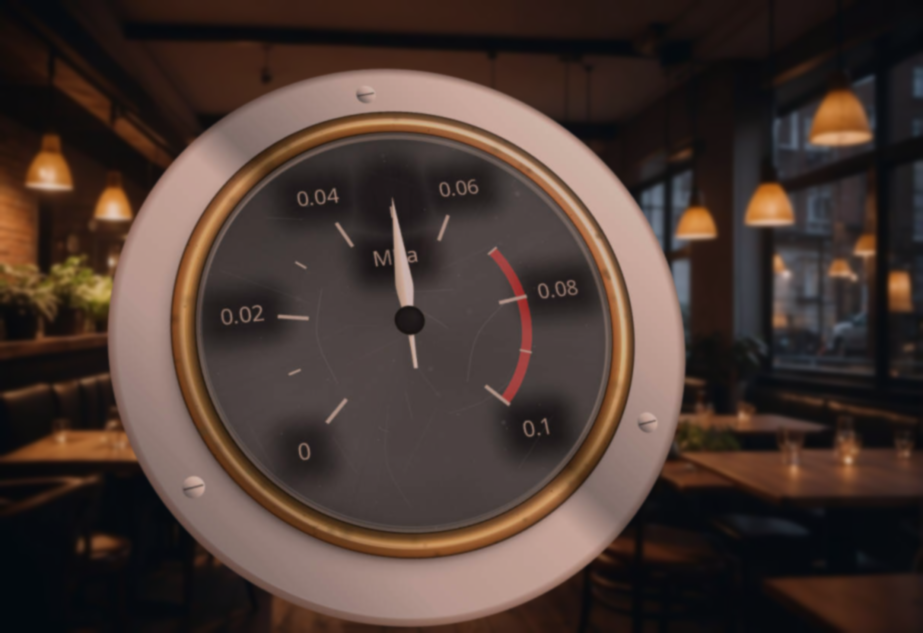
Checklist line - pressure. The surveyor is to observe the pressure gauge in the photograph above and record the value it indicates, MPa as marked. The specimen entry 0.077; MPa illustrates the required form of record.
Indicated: 0.05; MPa
